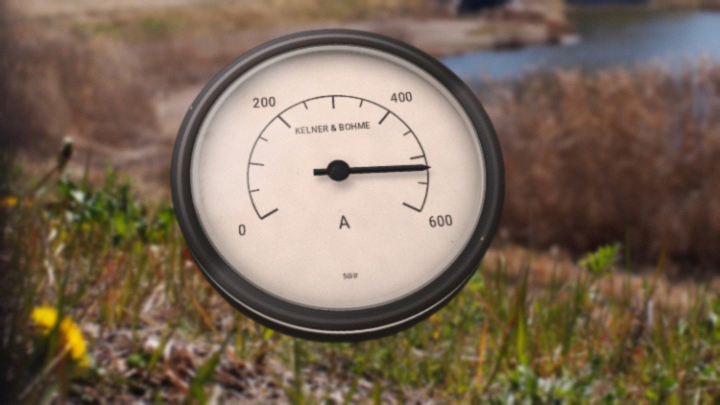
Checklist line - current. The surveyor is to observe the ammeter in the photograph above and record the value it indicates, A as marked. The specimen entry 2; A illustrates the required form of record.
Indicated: 525; A
